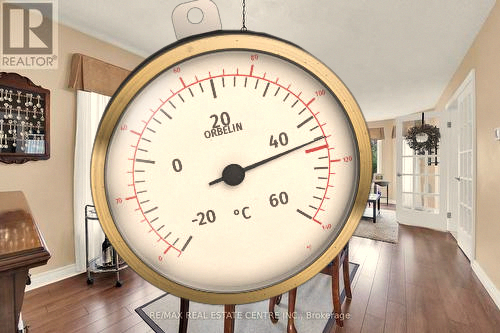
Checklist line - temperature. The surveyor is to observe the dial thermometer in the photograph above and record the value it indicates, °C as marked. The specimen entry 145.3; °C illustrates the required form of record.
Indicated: 44; °C
